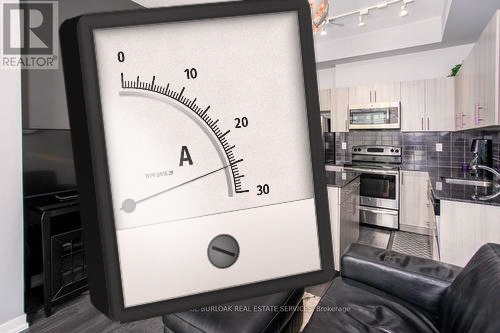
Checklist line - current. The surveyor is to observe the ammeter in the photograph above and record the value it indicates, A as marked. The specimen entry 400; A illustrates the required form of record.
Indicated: 25; A
